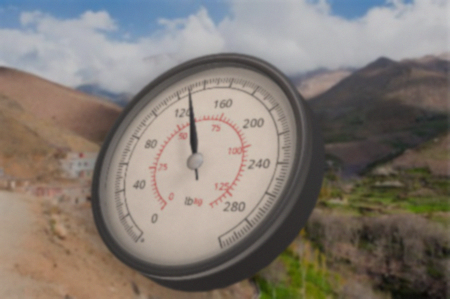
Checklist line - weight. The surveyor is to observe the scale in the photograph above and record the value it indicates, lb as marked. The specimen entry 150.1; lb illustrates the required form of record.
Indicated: 130; lb
